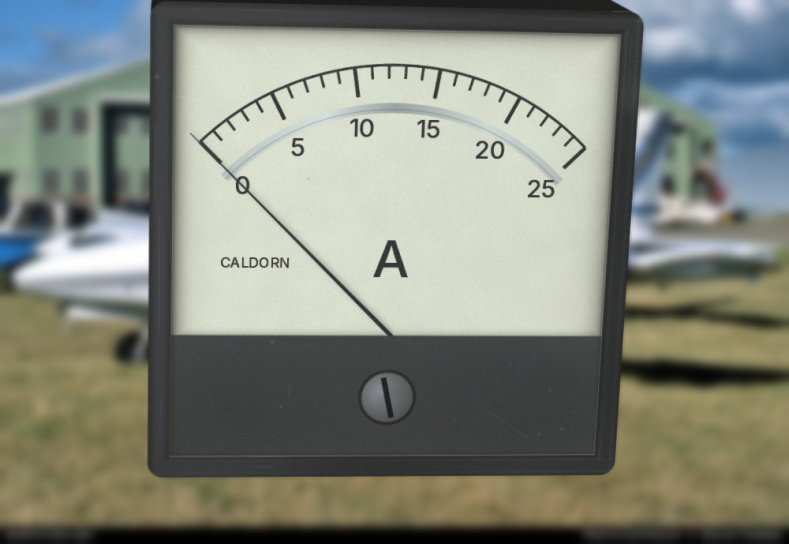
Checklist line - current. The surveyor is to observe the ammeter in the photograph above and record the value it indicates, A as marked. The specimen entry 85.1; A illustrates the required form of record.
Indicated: 0; A
